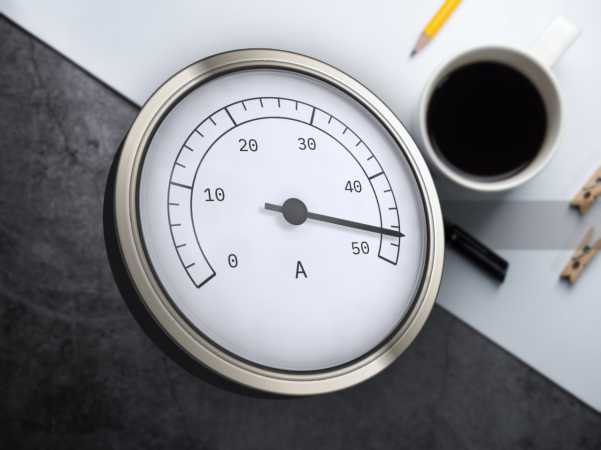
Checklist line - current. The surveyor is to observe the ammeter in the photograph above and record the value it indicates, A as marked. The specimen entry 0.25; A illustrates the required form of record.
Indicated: 47; A
